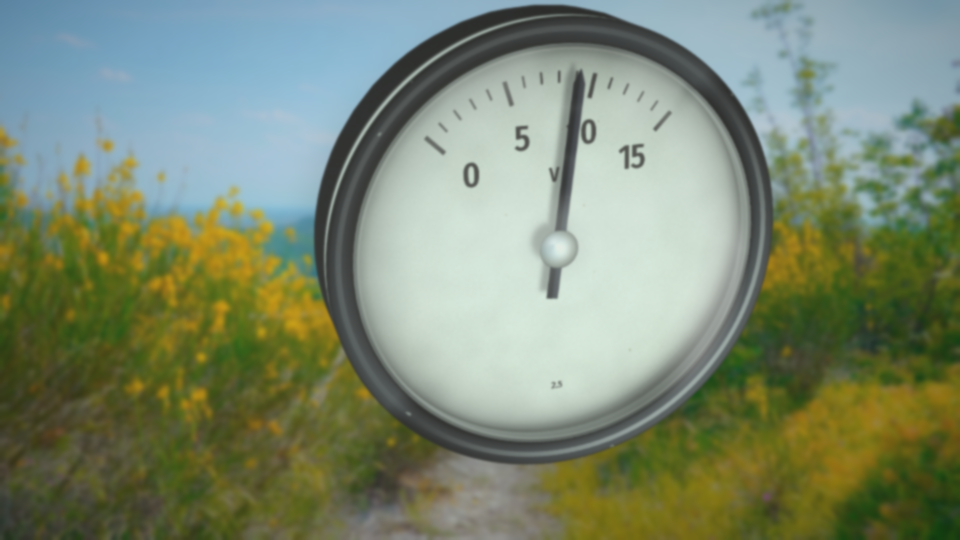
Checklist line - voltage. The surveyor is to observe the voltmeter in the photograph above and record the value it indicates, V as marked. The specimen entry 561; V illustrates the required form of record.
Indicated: 9; V
